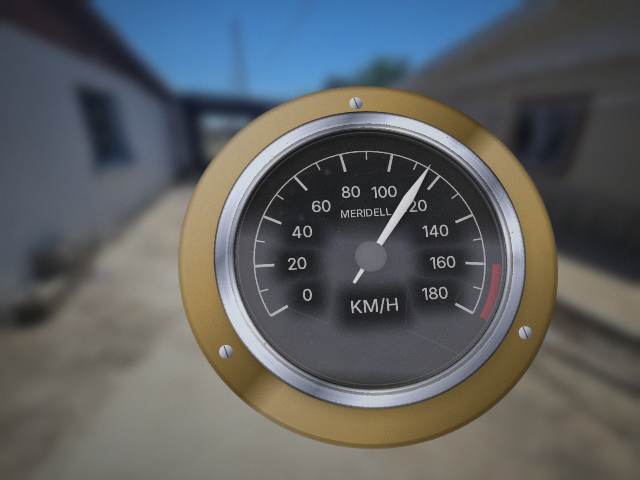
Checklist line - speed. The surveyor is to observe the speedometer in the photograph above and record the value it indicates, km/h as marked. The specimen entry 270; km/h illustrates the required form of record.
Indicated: 115; km/h
